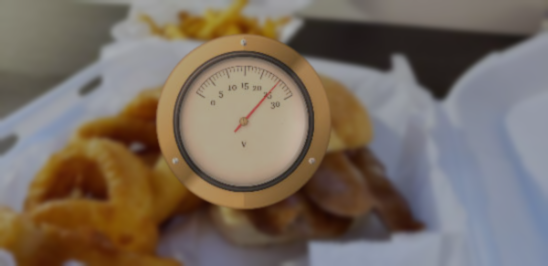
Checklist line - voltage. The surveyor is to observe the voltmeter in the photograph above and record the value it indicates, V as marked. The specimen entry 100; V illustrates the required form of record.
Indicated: 25; V
